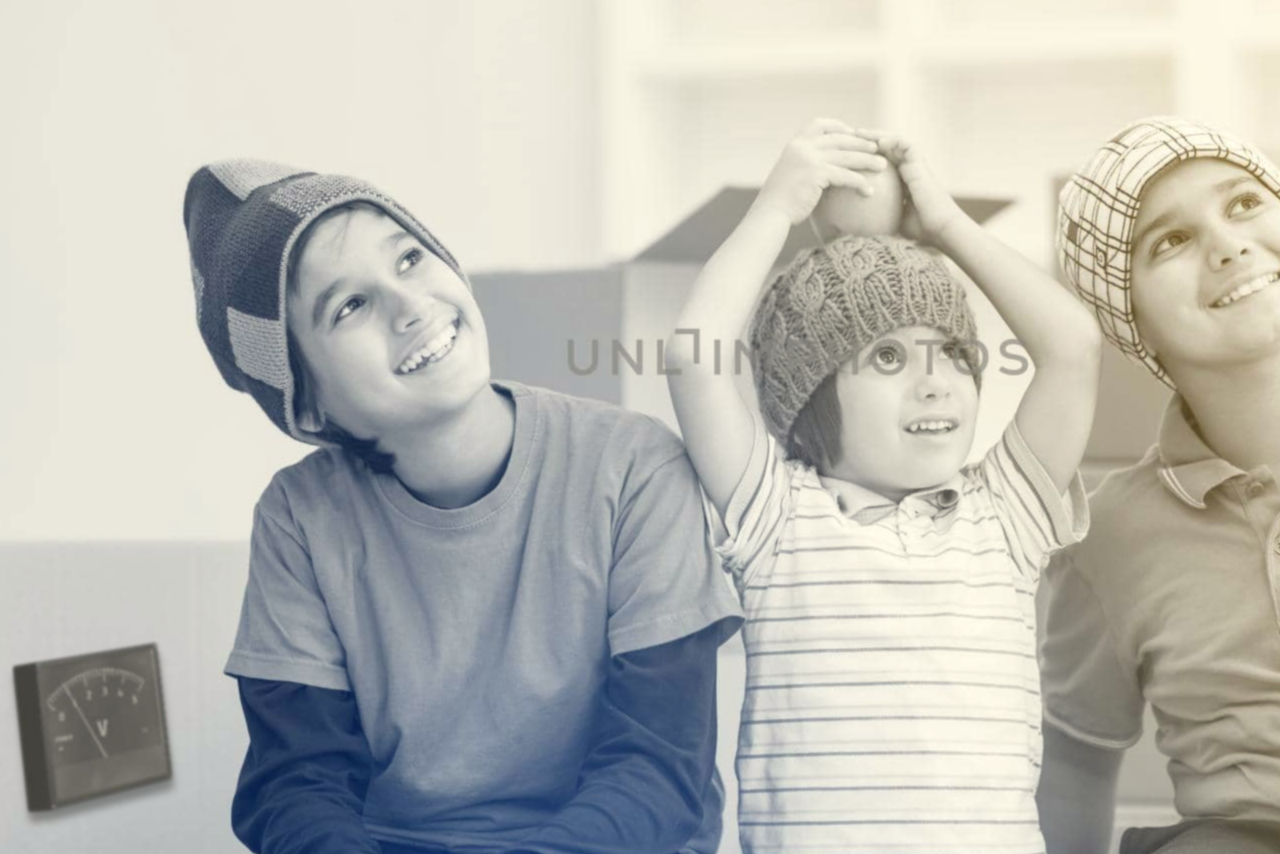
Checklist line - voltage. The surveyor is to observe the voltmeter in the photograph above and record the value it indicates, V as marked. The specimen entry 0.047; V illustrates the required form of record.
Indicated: 1; V
